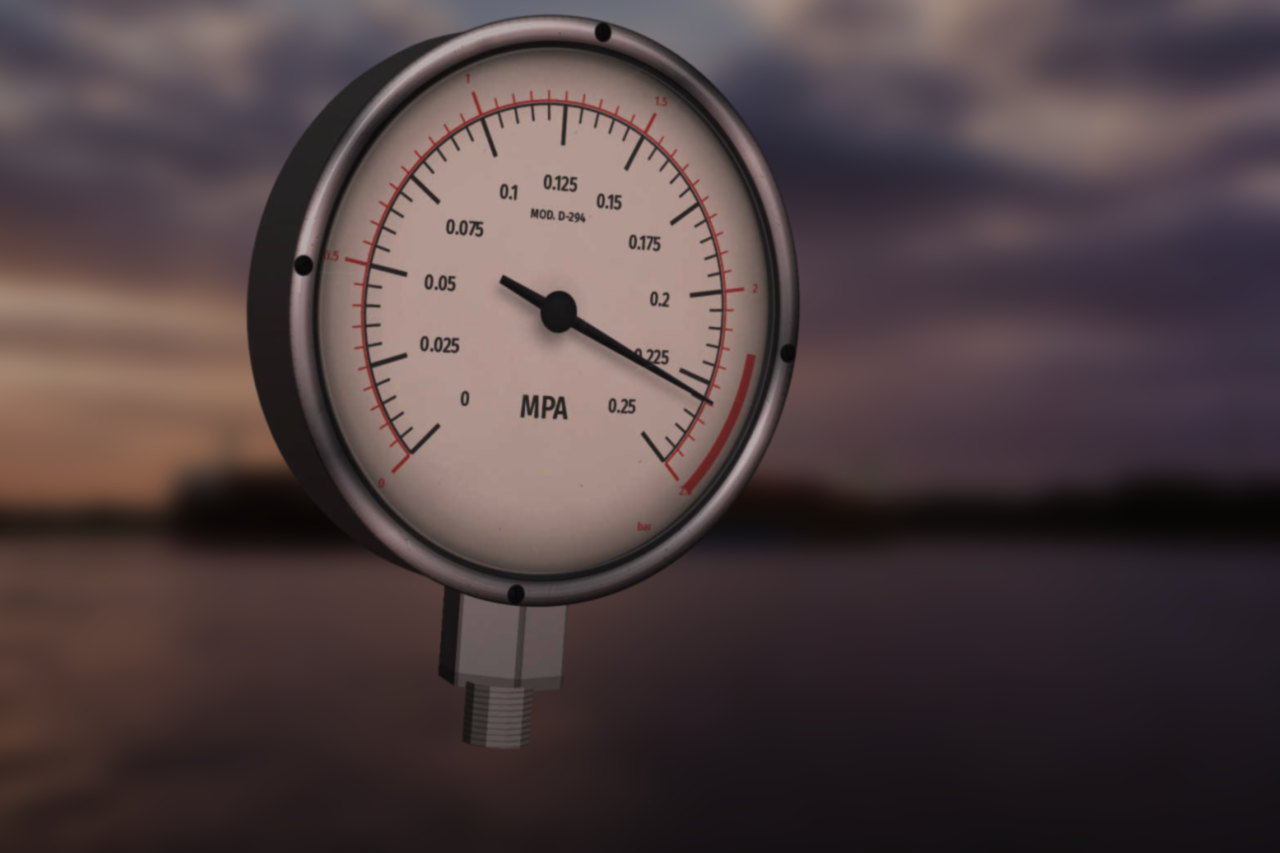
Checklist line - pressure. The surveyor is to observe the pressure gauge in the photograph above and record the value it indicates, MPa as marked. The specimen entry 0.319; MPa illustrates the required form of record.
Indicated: 0.23; MPa
